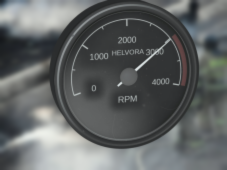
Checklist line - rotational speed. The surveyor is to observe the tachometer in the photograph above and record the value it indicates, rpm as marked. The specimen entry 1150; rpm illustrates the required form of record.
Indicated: 3000; rpm
